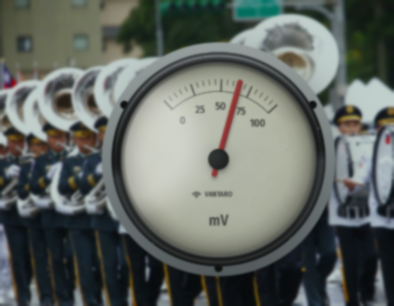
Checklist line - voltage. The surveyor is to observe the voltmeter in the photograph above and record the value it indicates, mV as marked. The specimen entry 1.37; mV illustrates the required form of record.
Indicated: 65; mV
